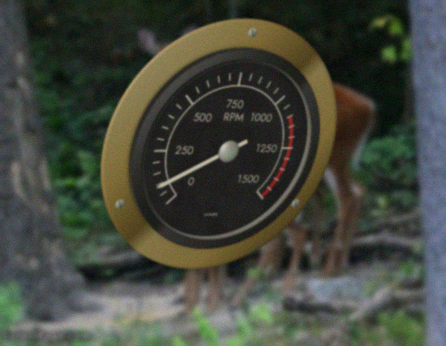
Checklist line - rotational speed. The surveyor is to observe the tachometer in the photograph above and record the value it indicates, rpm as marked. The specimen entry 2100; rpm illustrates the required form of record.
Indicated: 100; rpm
